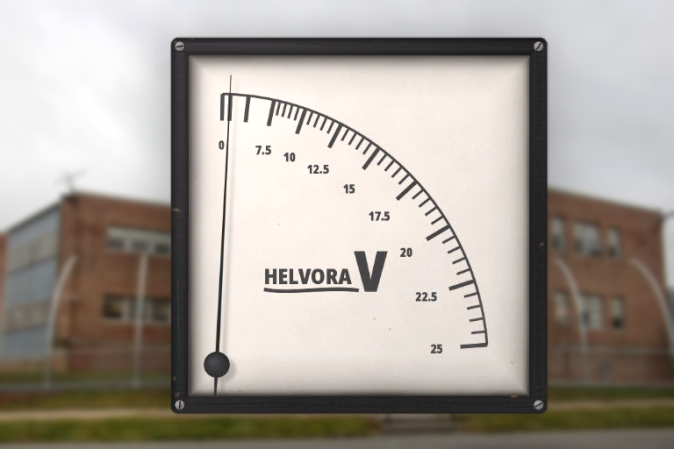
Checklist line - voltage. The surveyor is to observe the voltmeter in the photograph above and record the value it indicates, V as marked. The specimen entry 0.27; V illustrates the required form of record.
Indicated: 2.5; V
